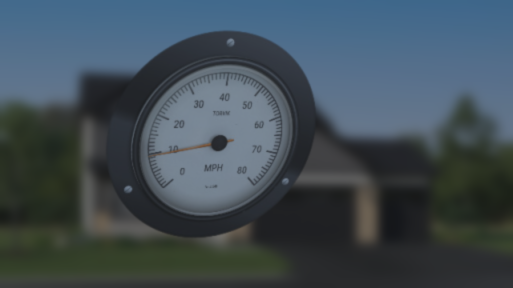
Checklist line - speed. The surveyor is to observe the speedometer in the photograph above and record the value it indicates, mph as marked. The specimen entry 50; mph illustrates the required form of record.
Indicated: 10; mph
